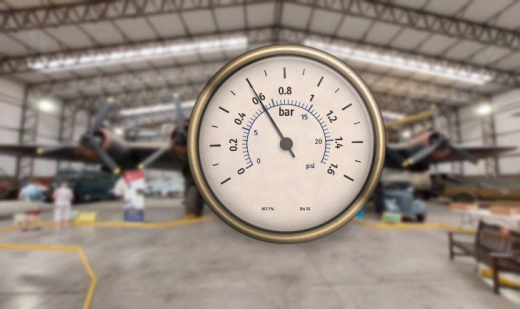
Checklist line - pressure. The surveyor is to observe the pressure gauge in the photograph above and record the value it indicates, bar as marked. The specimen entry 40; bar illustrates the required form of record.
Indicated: 0.6; bar
